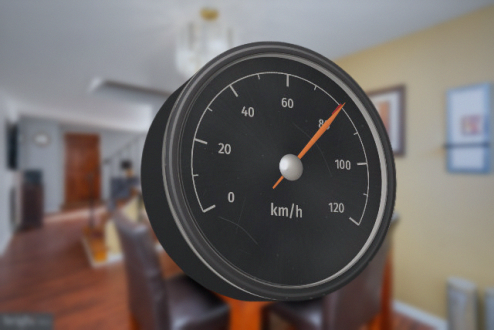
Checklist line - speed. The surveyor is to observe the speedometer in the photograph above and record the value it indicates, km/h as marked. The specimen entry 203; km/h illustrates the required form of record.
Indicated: 80; km/h
